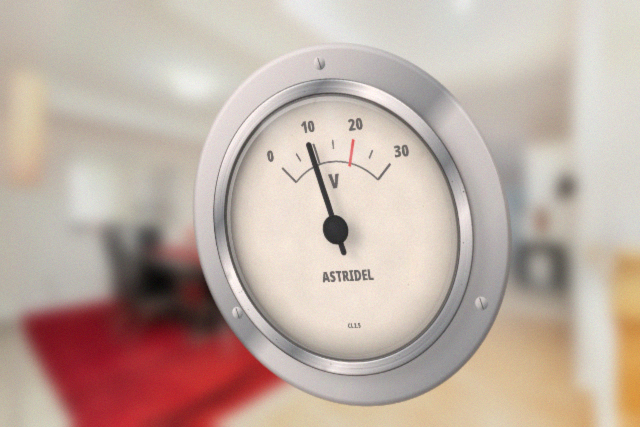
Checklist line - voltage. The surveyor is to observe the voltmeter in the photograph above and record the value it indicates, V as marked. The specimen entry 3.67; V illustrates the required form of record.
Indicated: 10; V
